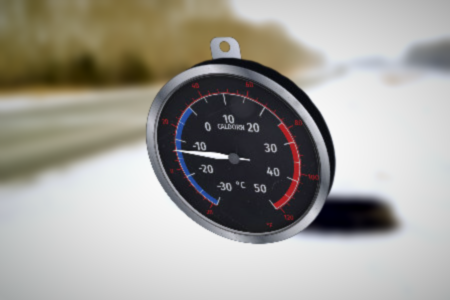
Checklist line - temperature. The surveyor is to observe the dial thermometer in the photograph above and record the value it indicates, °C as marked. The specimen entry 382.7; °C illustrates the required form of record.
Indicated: -12.5; °C
